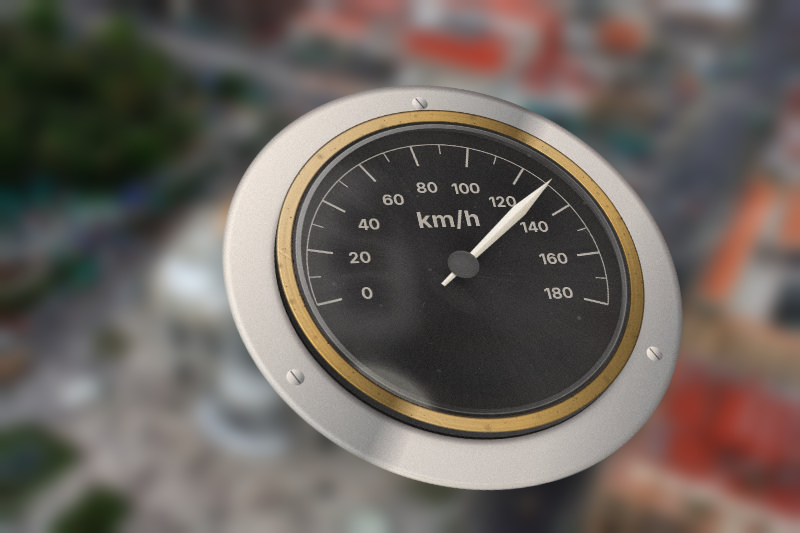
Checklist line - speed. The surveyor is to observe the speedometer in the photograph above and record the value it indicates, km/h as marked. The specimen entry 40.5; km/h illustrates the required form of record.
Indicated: 130; km/h
